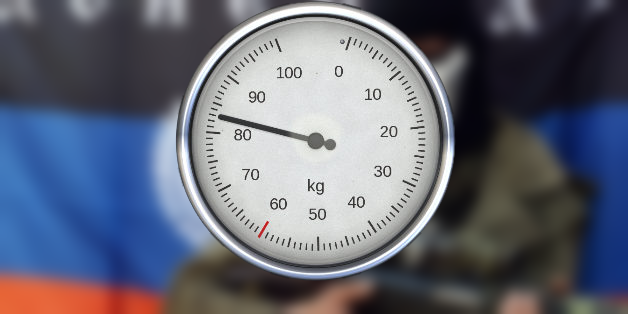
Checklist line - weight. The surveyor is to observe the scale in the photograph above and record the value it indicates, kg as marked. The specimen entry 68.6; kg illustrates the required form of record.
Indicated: 83; kg
